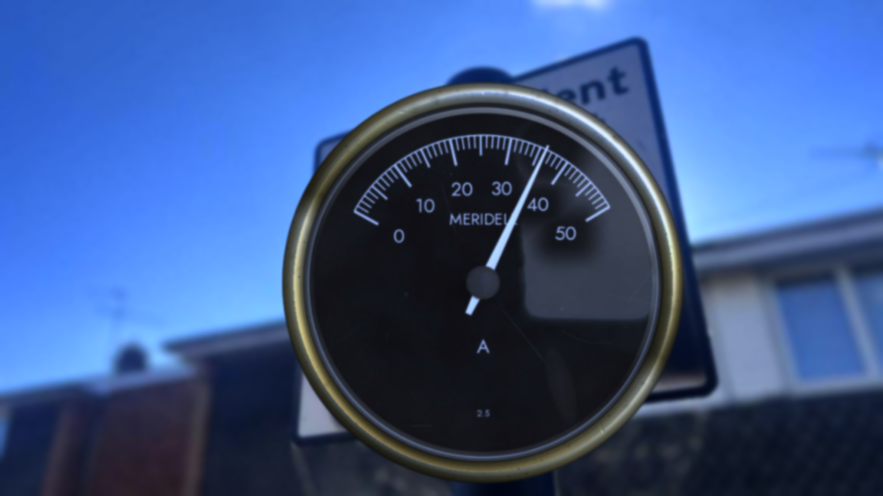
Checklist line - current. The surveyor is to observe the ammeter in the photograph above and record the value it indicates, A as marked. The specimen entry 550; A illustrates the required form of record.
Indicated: 36; A
